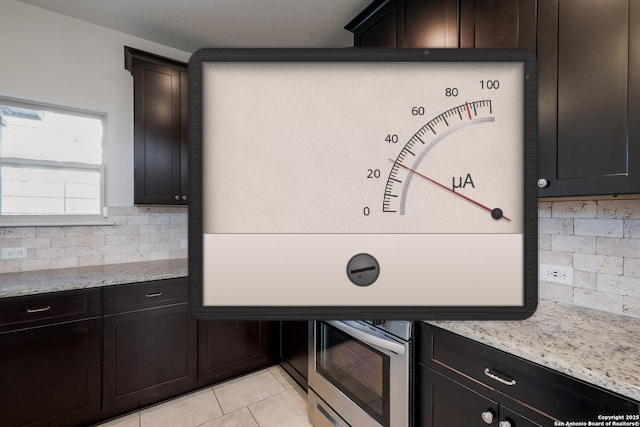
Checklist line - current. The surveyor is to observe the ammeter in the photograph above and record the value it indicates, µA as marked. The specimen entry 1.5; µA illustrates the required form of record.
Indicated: 30; µA
